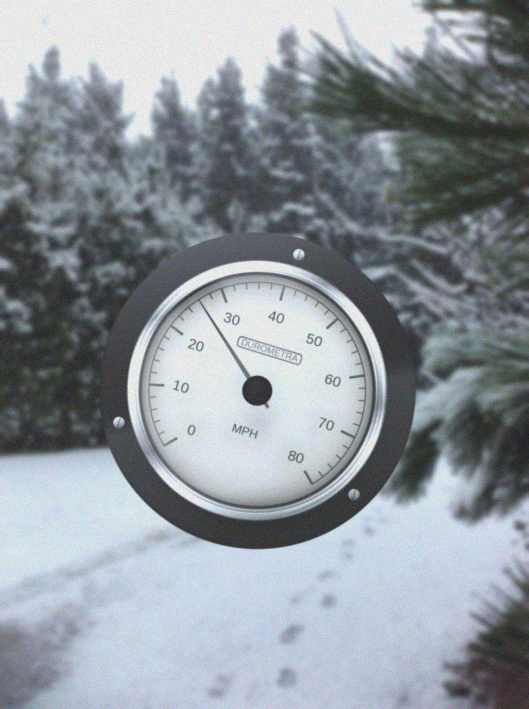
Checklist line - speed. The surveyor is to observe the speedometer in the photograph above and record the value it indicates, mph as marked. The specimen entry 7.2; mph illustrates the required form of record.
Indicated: 26; mph
